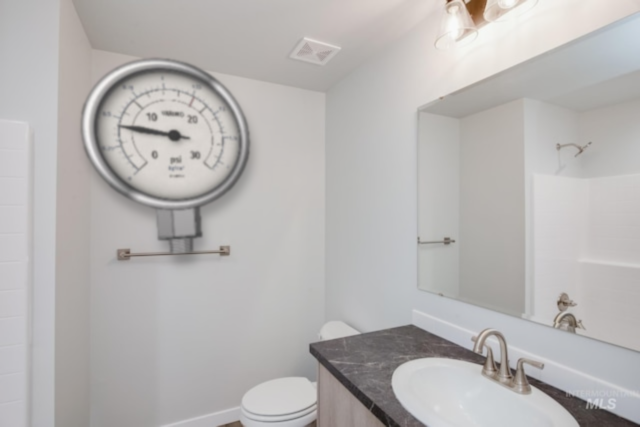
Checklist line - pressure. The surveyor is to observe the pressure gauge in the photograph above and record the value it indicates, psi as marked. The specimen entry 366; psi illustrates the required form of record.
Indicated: 6; psi
